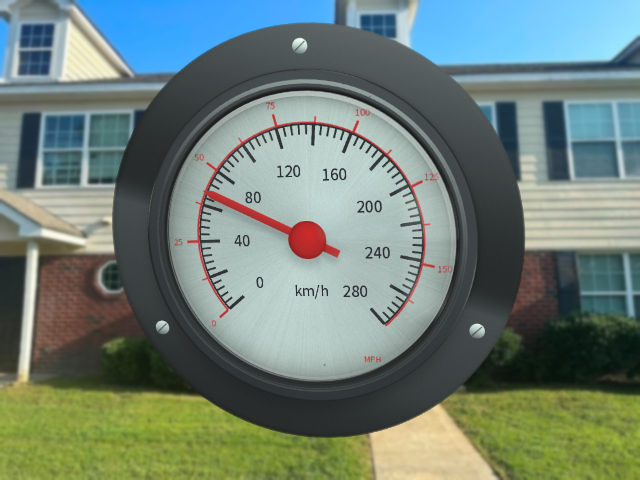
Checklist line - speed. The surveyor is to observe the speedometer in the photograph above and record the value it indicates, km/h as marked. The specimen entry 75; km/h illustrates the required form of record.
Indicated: 68; km/h
